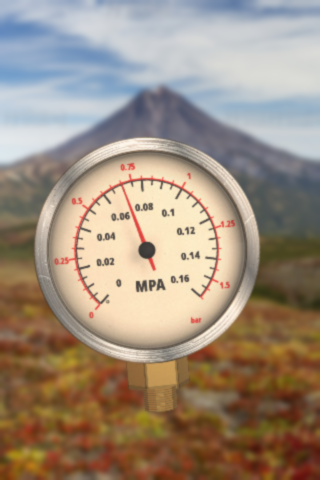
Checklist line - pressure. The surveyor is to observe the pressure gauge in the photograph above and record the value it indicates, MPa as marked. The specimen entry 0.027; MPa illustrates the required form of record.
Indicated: 0.07; MPa
